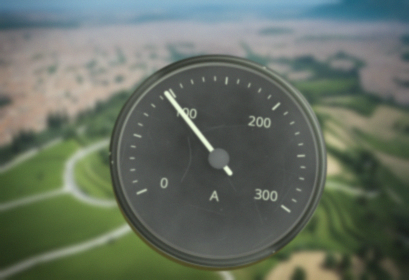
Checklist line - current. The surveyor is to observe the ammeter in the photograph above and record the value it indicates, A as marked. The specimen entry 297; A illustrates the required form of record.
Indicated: 95; A
